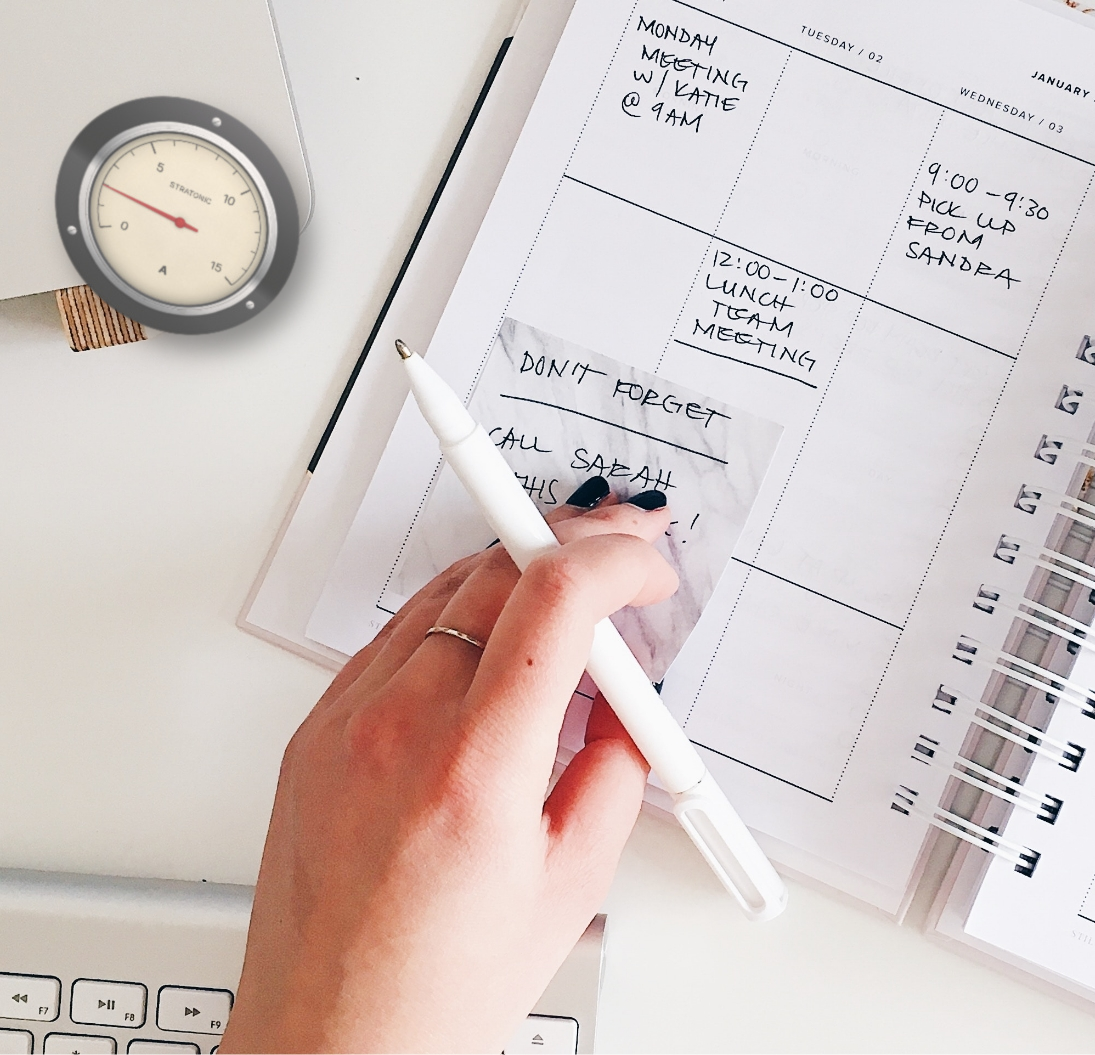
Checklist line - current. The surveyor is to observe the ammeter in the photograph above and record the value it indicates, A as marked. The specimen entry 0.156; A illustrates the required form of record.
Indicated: 2; A
